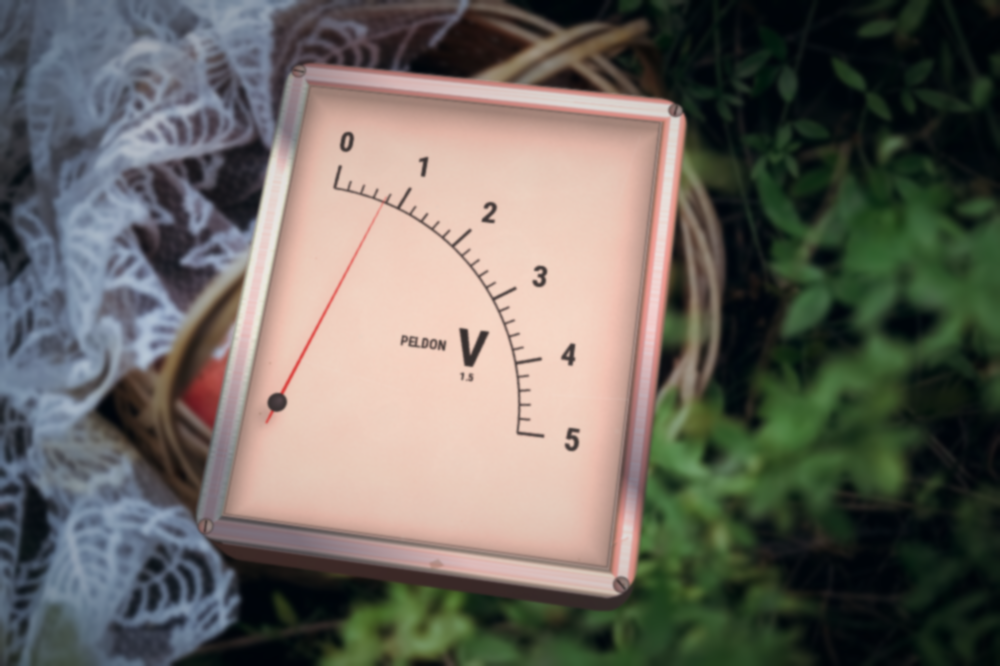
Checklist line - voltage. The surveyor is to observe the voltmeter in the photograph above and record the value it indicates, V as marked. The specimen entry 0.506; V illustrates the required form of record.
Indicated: 0.8; V
